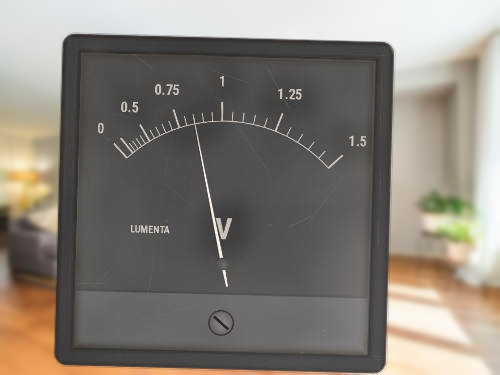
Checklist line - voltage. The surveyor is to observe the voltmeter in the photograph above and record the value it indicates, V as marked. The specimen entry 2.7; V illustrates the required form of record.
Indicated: 0.85; V
